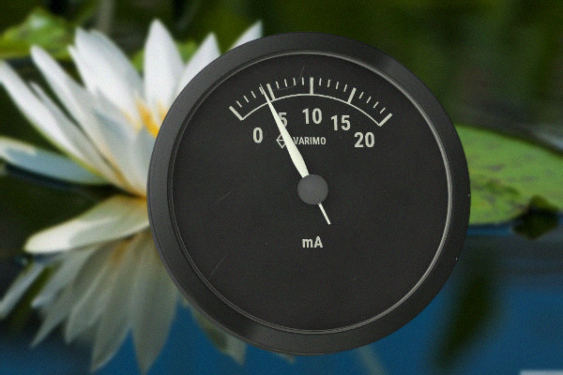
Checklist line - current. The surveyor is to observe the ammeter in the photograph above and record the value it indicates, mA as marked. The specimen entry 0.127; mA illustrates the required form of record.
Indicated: 4; mA
